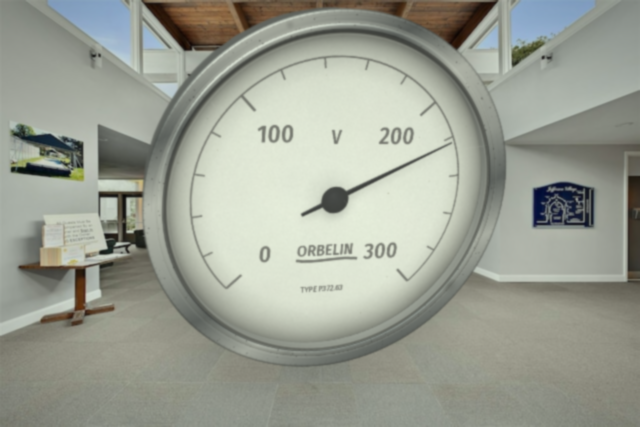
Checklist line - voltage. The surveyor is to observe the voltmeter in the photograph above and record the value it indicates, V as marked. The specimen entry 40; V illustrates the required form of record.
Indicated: 220; V
